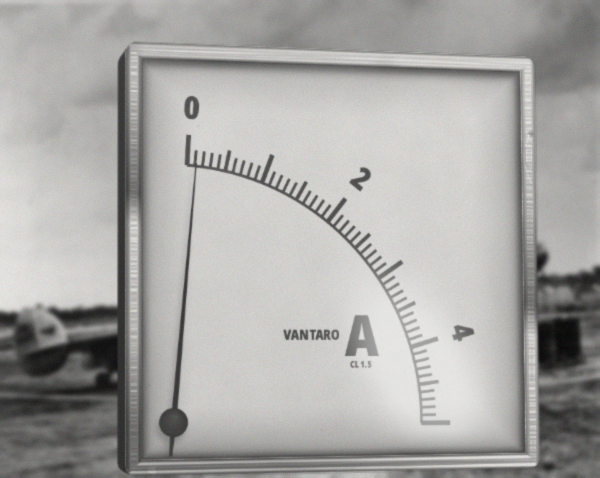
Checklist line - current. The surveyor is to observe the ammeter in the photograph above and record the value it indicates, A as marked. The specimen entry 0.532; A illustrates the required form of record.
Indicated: 0.1; A
